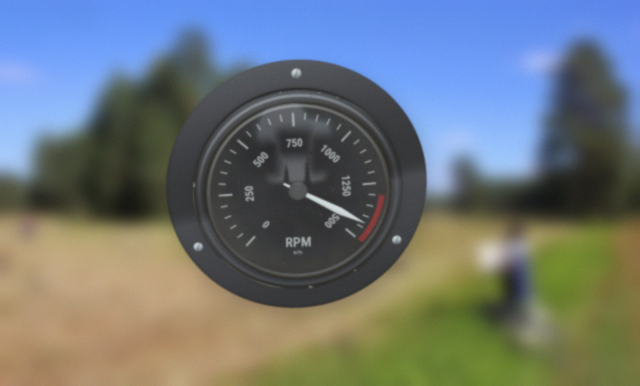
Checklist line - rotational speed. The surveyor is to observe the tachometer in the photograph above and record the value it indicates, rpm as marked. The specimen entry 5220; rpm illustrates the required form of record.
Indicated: 1425; rpm
